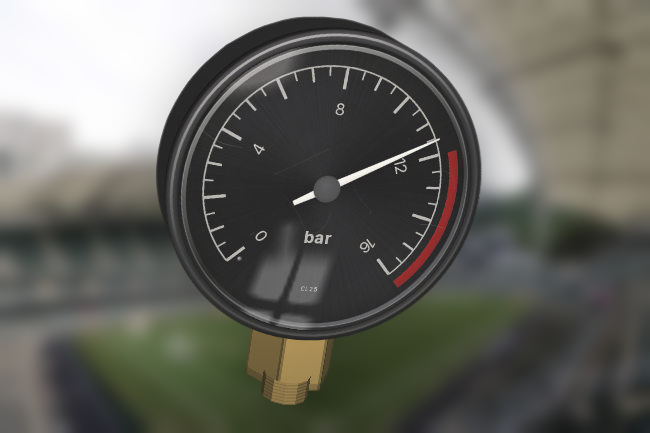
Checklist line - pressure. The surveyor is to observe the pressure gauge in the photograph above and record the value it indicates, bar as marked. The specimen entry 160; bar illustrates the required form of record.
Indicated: 11.5; bar
